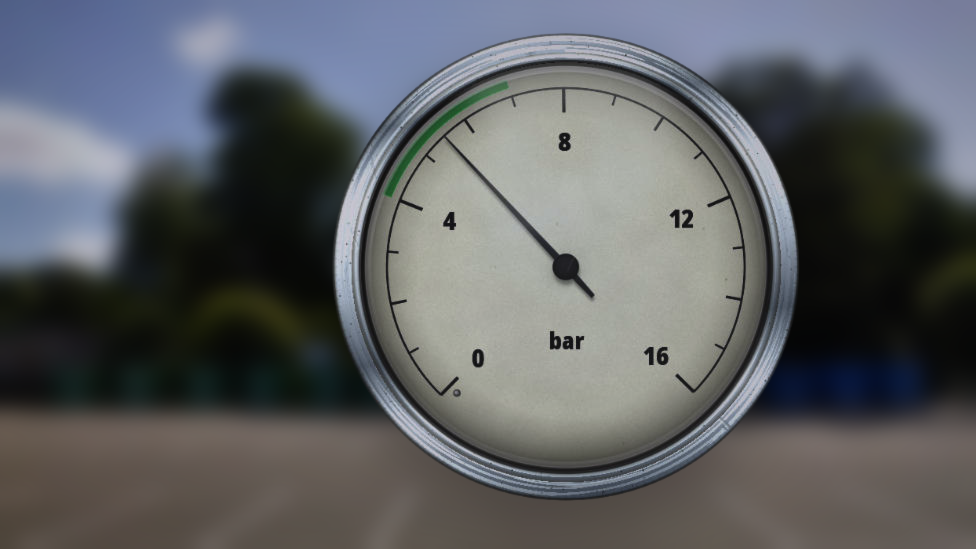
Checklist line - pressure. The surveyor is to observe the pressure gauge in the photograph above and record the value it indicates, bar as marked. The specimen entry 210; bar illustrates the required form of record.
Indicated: 5.5; bar
